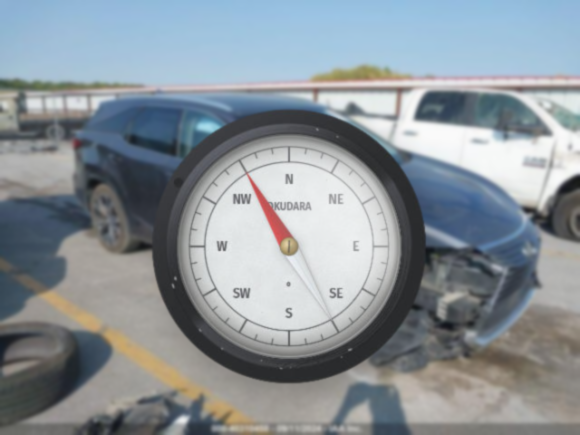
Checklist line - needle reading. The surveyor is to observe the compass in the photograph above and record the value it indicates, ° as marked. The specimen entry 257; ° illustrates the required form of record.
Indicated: 330; °
